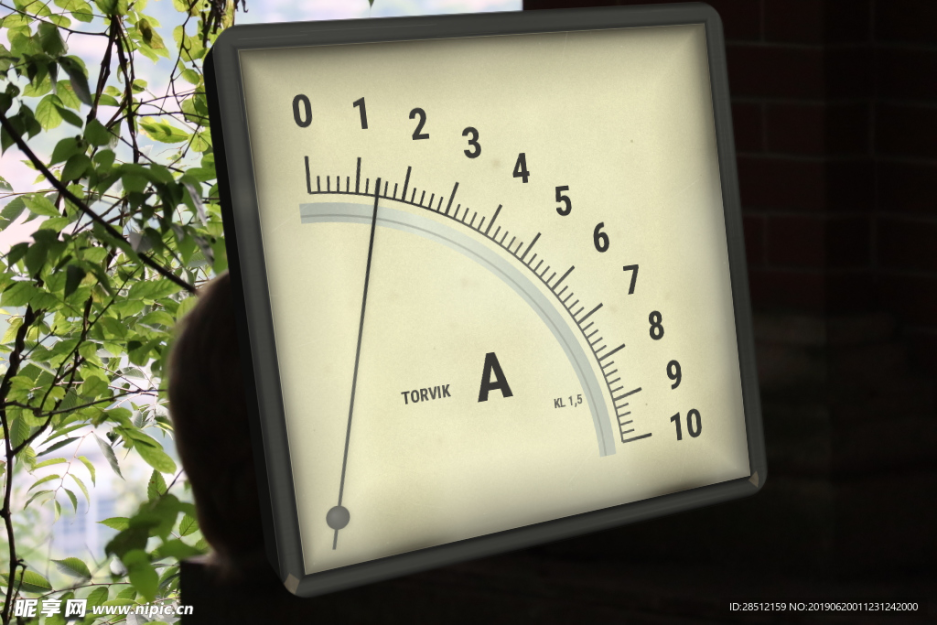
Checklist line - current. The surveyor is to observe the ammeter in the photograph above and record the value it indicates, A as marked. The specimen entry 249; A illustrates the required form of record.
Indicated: 1.4; A
